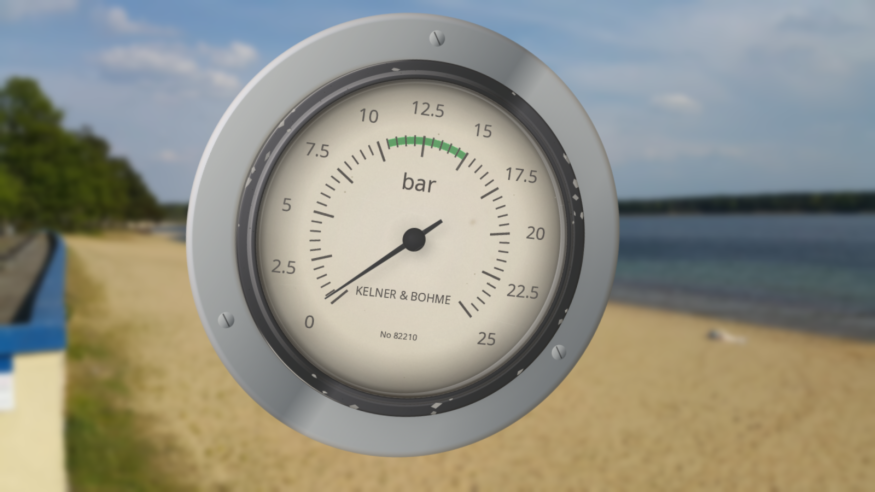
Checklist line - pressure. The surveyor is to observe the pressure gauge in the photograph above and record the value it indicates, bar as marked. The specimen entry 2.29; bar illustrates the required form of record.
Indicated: 0.5; bar
